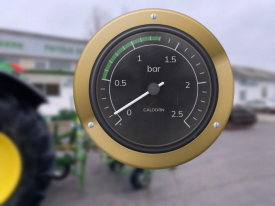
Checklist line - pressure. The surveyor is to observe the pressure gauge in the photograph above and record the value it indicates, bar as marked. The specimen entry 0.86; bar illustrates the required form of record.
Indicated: 0.1; bar
